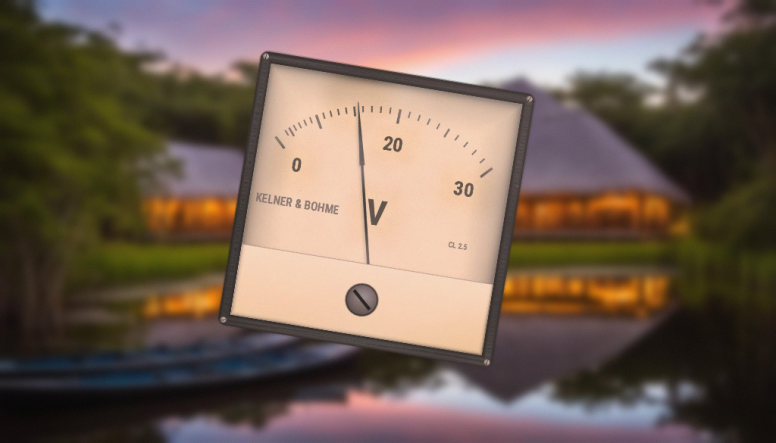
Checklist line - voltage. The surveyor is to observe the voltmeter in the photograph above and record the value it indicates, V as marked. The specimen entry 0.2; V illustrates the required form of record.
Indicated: 15.5; V
